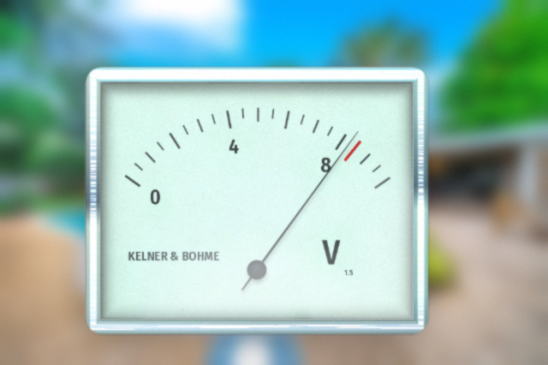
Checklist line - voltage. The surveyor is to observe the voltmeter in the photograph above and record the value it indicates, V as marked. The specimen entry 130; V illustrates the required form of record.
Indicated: 8.25; V
